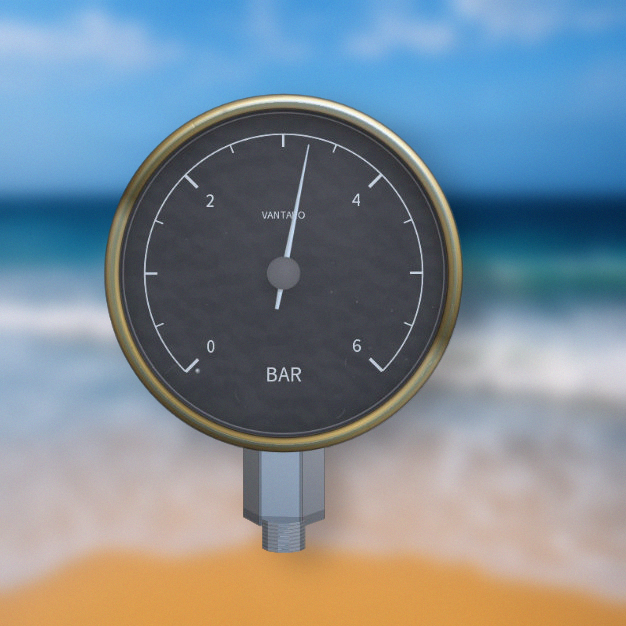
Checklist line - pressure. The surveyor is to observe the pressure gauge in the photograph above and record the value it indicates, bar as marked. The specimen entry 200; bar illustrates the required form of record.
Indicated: 3.25; bar
